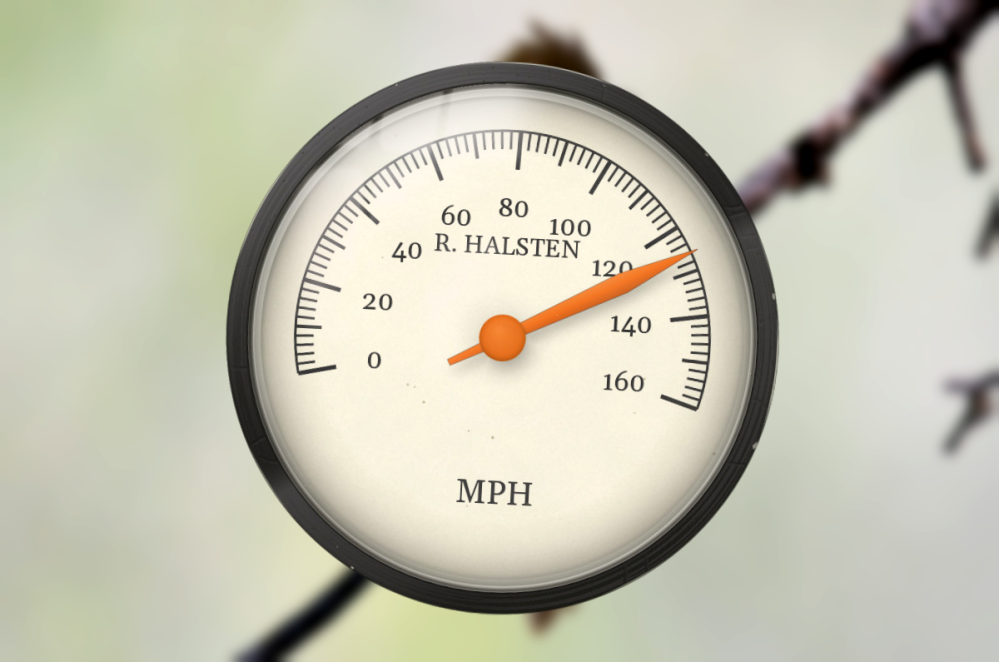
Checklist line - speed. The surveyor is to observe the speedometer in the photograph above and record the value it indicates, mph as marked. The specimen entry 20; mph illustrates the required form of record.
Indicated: 126; mph
